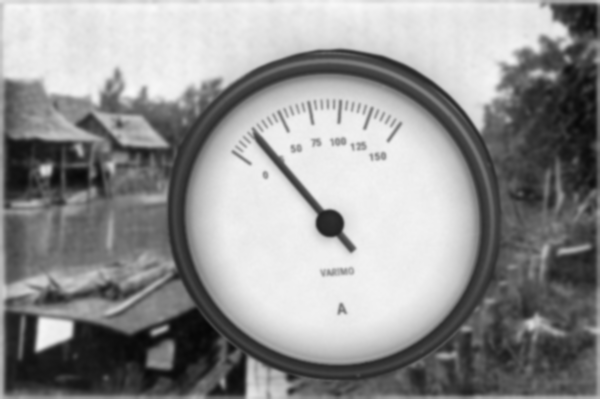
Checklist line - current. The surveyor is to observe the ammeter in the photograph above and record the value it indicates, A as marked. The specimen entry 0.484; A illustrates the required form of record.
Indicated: 25; A
